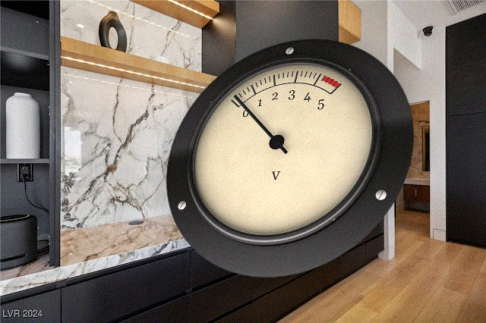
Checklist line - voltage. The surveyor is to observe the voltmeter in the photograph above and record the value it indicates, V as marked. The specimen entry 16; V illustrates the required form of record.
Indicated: 0.2; V
